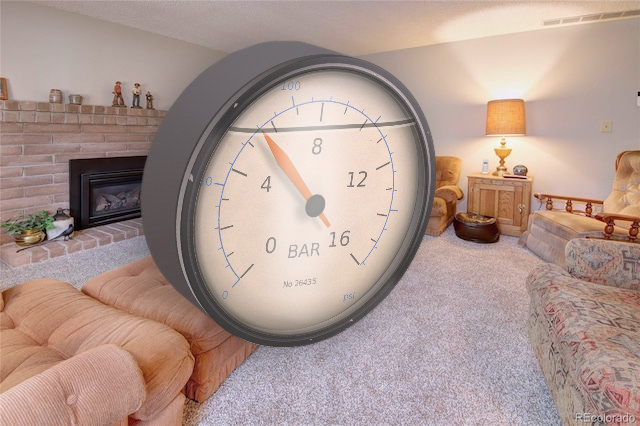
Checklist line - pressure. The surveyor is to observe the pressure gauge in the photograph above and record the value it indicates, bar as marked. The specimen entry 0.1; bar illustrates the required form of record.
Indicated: 5.5; bar
